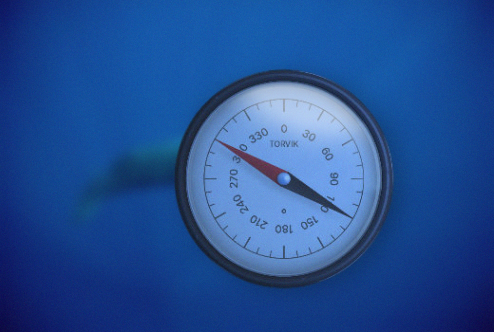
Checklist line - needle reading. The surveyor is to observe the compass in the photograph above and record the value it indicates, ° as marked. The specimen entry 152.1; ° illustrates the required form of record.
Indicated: 300; °
